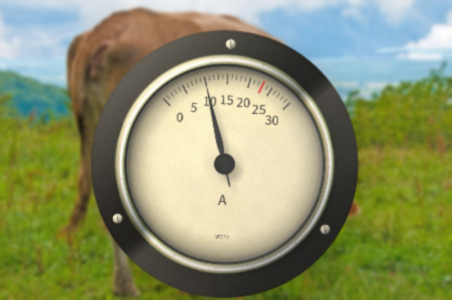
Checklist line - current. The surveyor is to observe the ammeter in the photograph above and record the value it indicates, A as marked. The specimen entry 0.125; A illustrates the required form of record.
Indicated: 10; A
